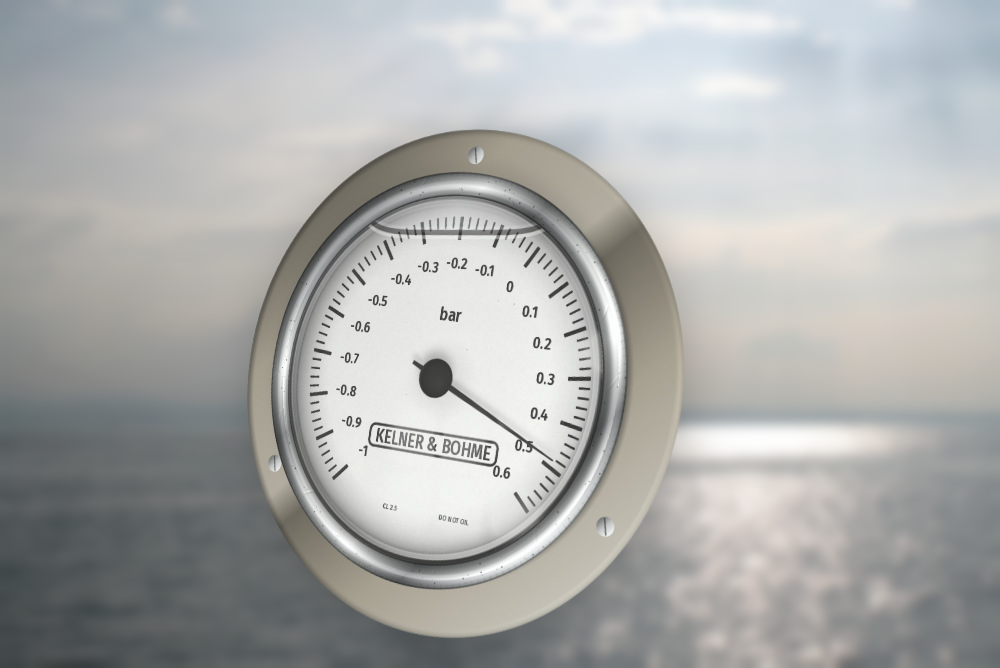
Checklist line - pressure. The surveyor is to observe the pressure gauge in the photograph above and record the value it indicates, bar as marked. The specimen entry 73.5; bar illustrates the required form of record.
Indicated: 0.48; bar
